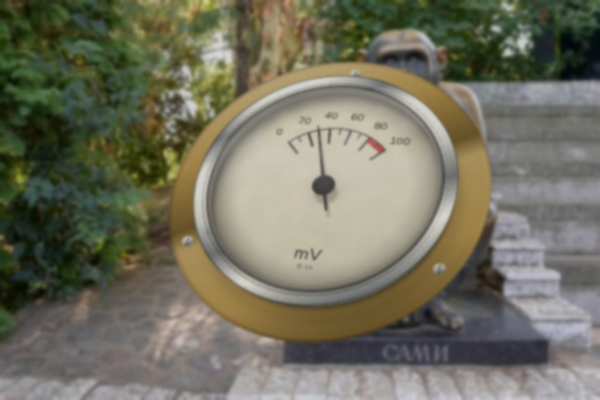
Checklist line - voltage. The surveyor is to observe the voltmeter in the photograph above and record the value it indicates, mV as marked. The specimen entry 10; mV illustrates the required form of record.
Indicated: 30; mV
